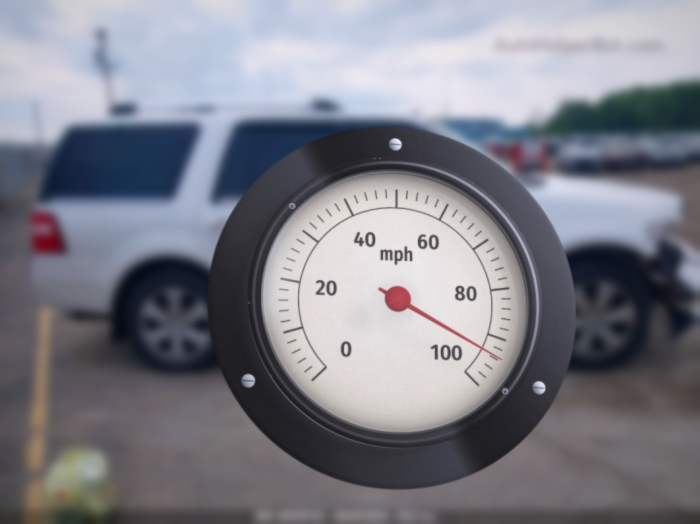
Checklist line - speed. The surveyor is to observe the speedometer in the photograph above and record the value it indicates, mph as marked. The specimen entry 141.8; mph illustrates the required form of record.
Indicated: 94; mph
